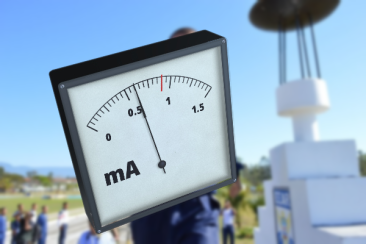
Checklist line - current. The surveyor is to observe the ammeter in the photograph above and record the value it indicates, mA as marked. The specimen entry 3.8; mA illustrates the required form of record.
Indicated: 0.6; mA
